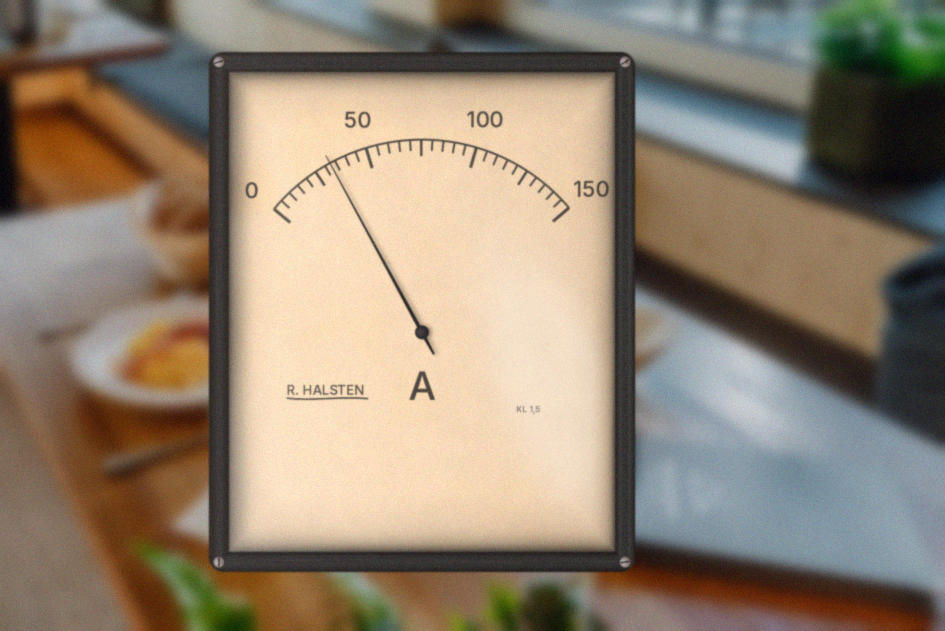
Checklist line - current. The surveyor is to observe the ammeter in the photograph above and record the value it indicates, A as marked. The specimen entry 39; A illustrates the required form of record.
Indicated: 32.5; A
